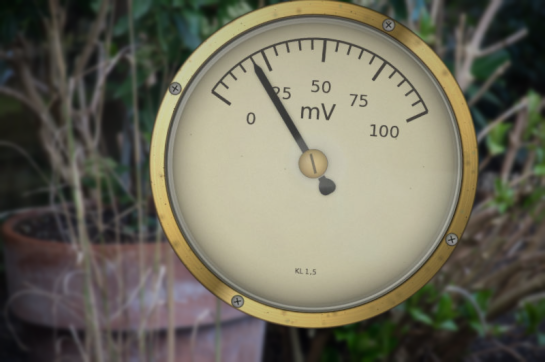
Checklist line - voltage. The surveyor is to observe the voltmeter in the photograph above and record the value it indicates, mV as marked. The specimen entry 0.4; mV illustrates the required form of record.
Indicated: 20; mV
